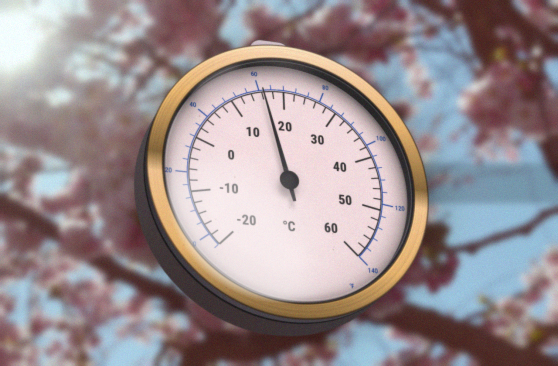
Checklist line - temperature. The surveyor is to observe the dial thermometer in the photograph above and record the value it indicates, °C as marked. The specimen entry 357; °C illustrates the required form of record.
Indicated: 16; °C
